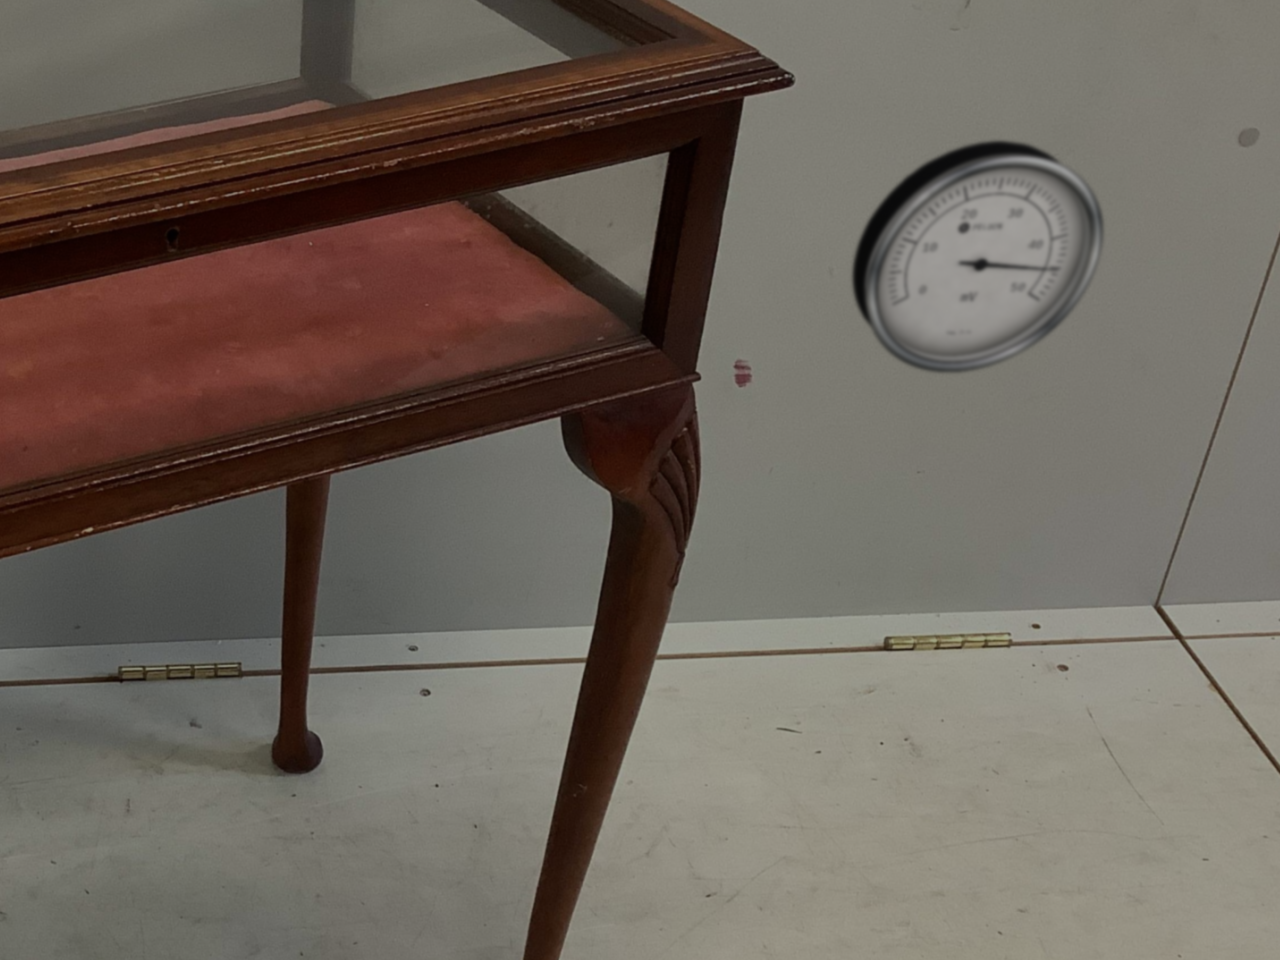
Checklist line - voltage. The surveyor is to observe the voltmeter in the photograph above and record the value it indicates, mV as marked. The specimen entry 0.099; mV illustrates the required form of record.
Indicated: 45; mV
